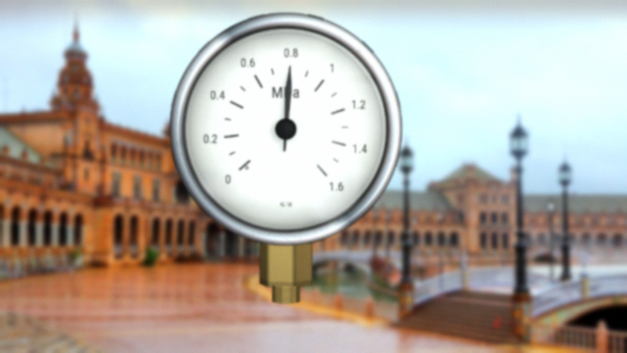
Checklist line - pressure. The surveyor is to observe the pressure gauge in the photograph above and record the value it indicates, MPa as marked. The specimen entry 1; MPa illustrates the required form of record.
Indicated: 0.8; MPa
